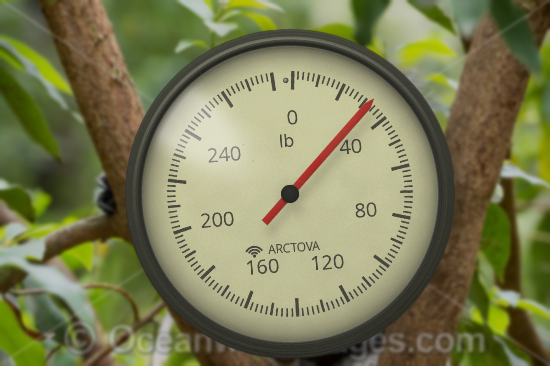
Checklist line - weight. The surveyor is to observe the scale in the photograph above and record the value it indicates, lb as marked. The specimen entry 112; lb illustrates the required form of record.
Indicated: 32; lb
